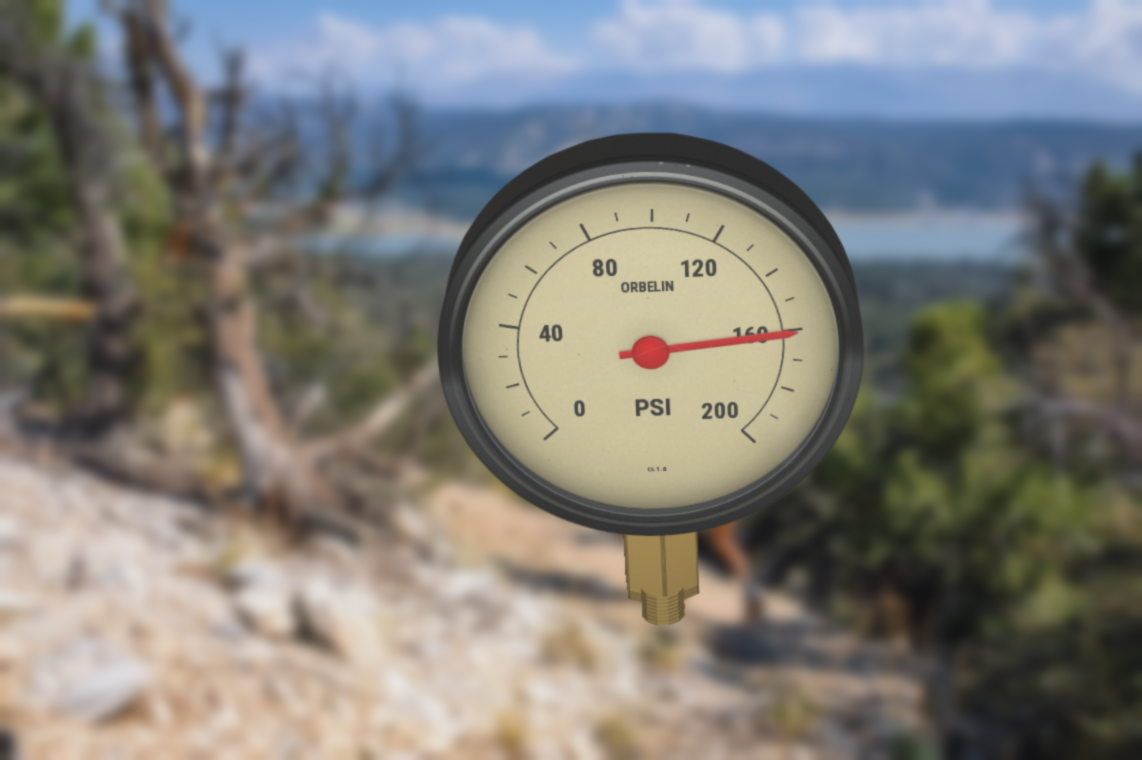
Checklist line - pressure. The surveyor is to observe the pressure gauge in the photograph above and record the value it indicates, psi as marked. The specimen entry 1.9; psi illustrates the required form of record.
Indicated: 160; psi
